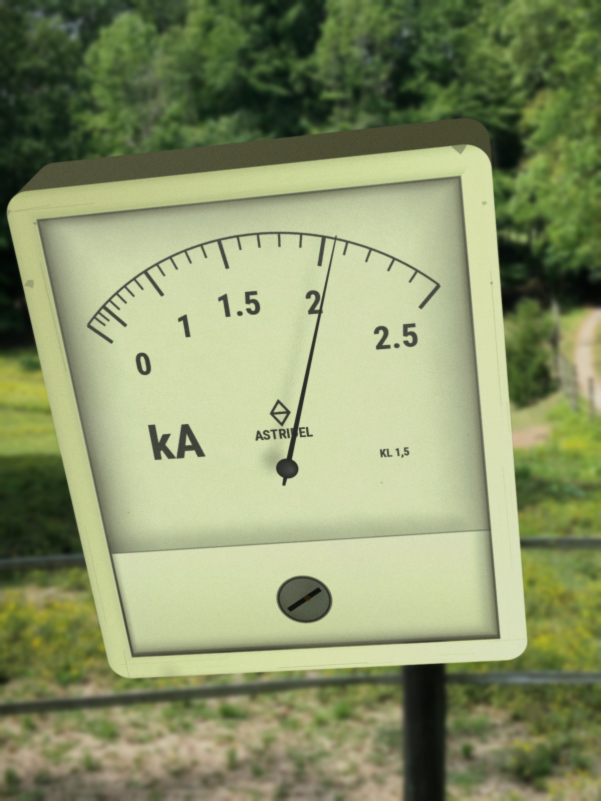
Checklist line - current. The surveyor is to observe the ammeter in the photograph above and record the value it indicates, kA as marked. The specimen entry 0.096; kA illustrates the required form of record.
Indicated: 2.05; kA
